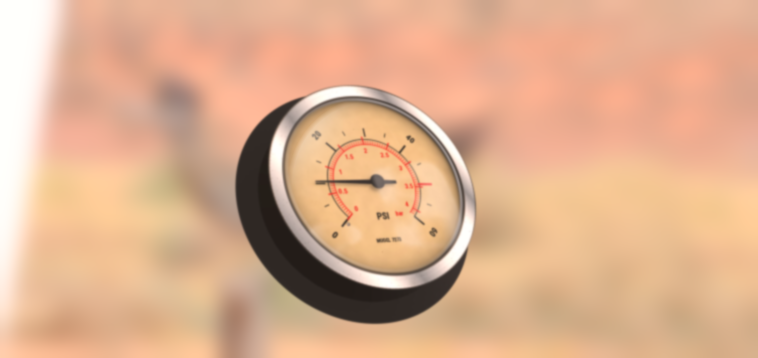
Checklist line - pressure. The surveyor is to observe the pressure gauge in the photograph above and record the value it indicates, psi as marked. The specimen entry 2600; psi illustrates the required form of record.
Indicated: 10; psi
